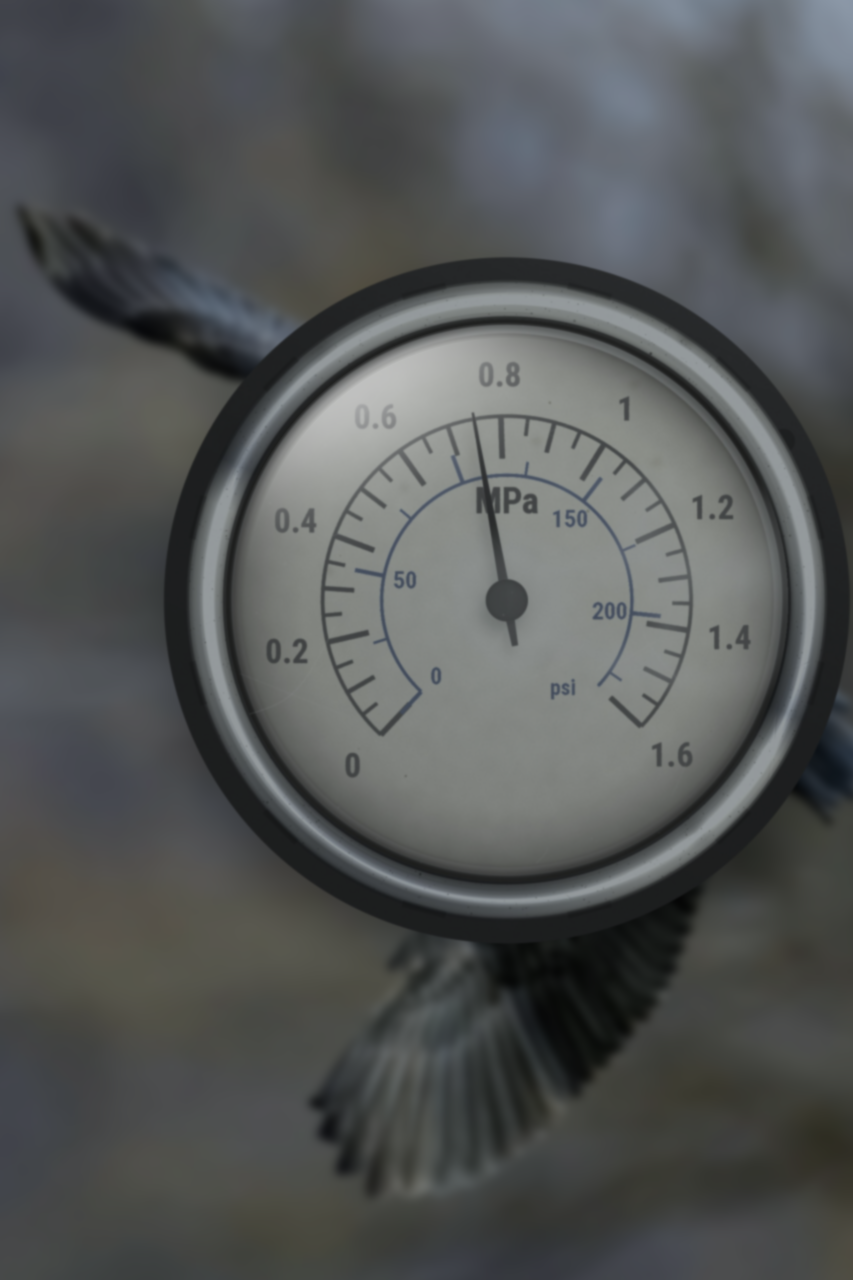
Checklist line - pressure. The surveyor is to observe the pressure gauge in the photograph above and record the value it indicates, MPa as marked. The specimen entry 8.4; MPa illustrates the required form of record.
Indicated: 0.75; MPa
